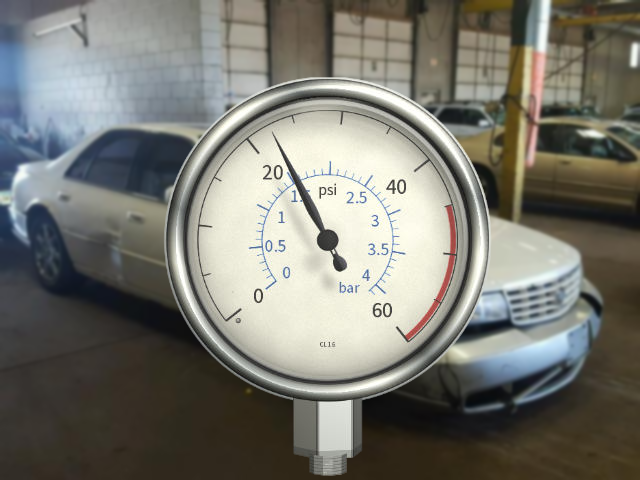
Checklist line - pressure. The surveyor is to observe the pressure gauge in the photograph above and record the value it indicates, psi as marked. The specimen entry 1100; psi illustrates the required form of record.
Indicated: 22.5; psi
